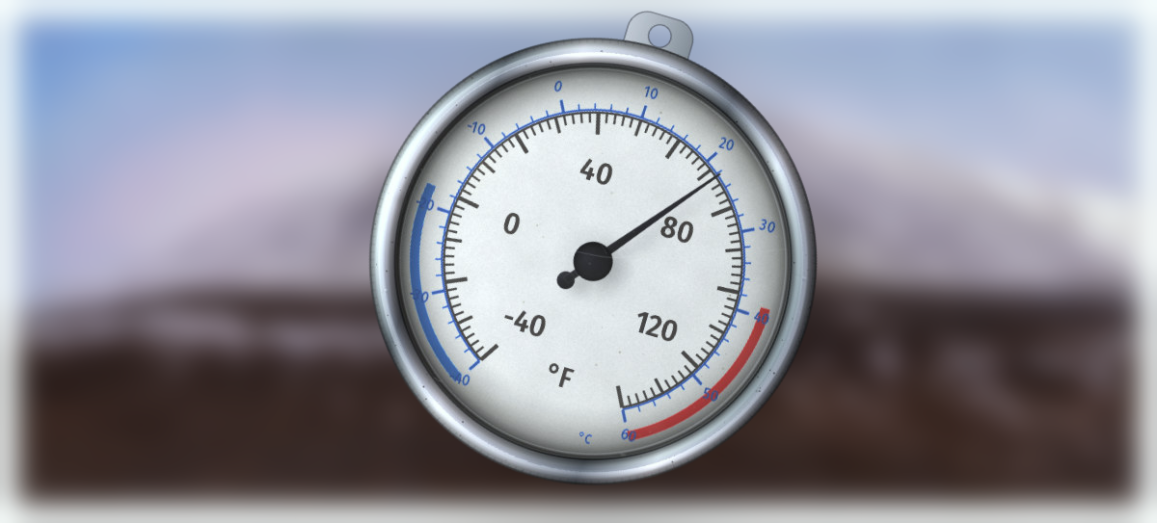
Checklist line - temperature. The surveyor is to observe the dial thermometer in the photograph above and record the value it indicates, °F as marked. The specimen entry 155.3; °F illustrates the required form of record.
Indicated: 72; °F
